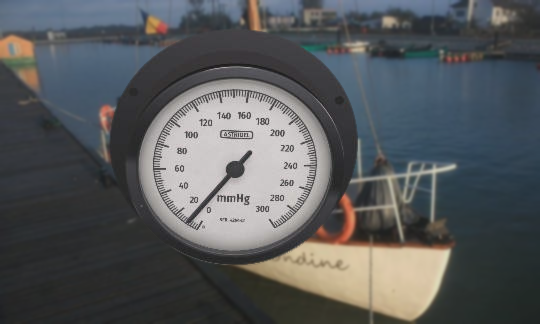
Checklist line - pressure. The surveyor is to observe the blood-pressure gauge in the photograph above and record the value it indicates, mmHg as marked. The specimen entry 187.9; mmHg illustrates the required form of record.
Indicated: 10; mmHg
